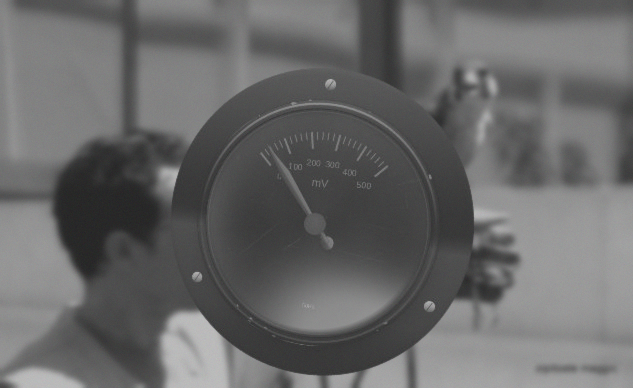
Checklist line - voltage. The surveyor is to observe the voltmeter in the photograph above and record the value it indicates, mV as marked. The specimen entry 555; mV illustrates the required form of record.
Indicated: 40; mV
